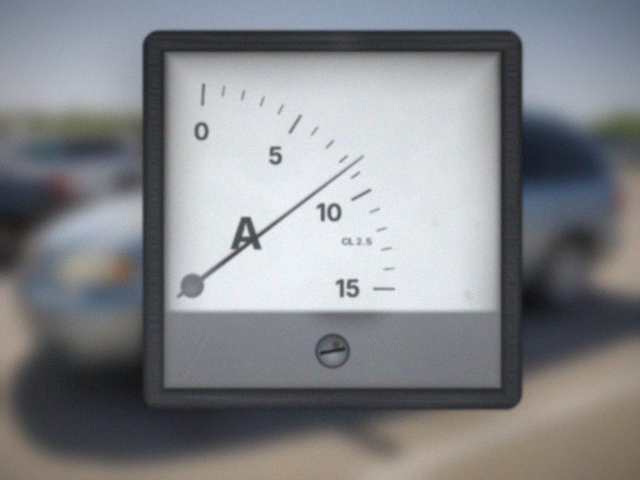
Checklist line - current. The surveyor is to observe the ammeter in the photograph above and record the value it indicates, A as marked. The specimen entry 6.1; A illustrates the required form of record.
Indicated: 8.5; A
